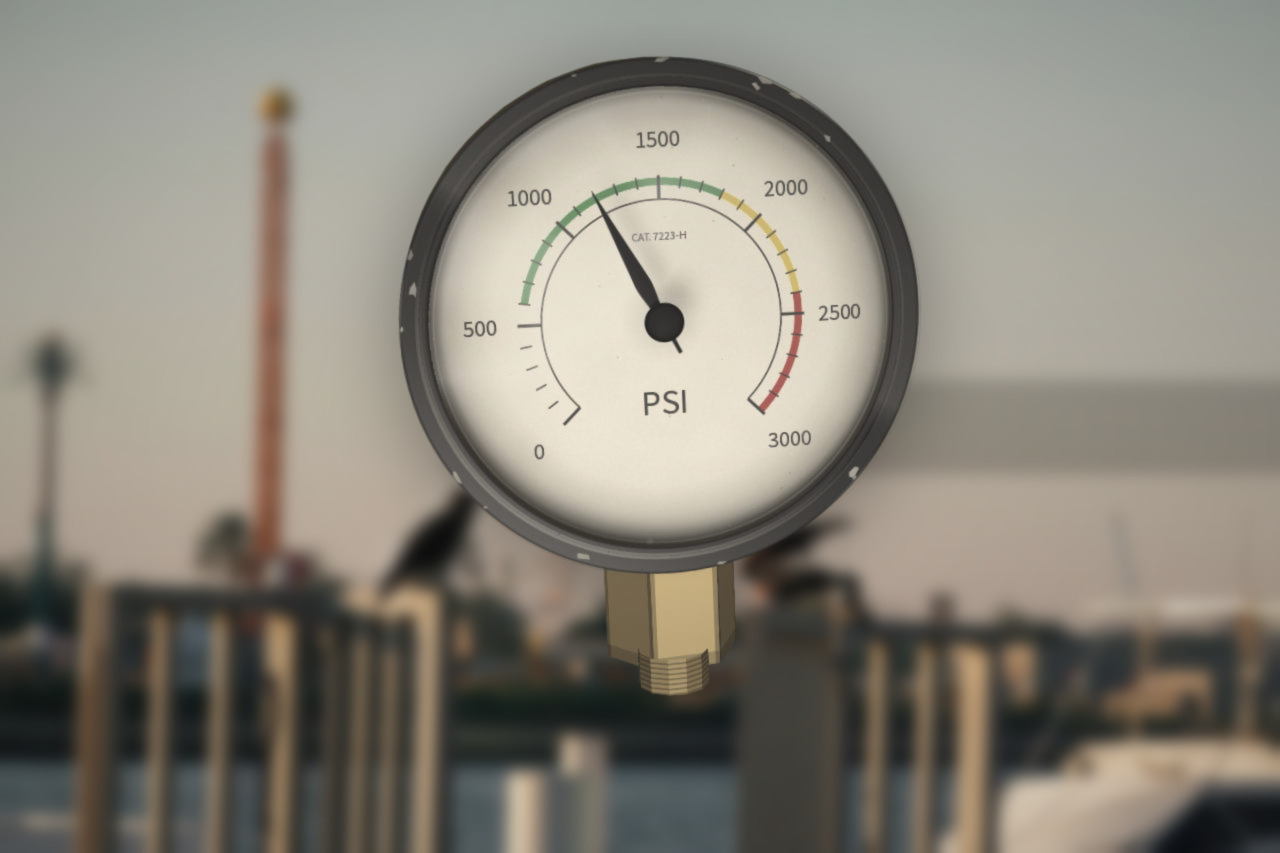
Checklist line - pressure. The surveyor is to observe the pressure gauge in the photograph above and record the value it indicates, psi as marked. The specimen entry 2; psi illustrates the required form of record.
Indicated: 1200; psi
